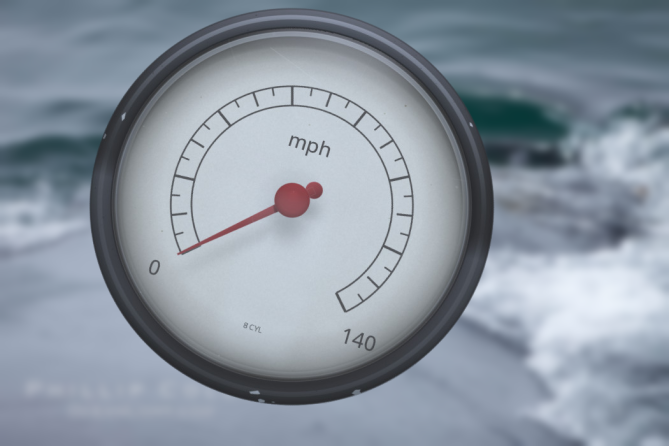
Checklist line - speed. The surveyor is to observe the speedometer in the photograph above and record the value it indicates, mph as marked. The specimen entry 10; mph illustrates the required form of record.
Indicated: 0; mph
